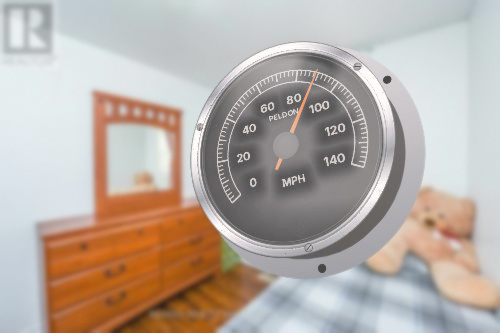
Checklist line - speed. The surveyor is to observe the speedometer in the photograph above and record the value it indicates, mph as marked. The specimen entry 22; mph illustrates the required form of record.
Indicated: 90; mph
